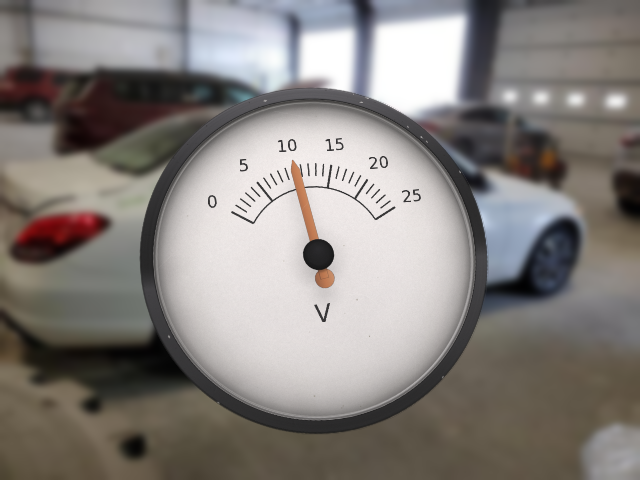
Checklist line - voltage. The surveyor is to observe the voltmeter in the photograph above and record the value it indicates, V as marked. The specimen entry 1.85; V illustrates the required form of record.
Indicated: 10; V
